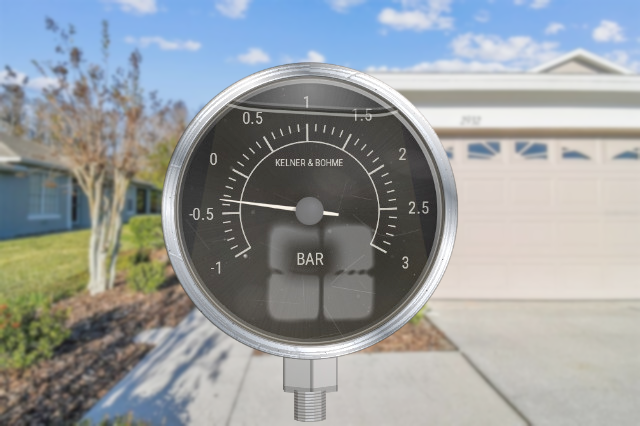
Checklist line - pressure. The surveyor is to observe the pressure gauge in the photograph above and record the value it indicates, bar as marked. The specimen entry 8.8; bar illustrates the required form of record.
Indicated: -0.35; bar
